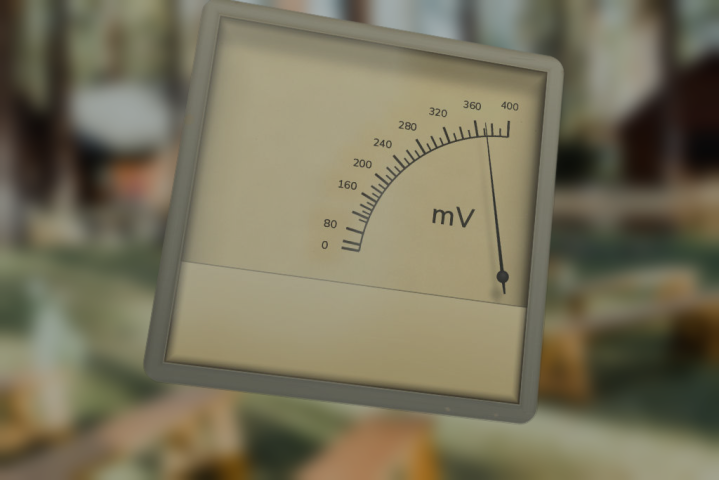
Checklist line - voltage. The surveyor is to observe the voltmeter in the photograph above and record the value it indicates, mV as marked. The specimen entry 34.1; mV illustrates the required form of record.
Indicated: 370; mV
